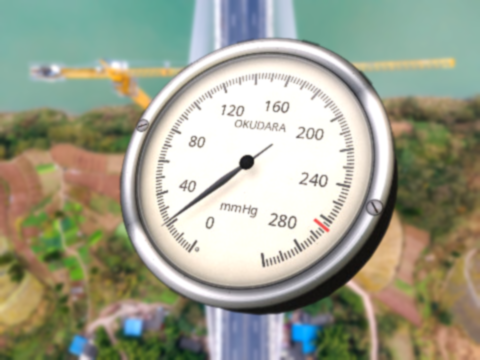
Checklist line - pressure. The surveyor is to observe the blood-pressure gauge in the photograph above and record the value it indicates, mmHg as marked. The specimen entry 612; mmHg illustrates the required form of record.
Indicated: 20; mmHg
